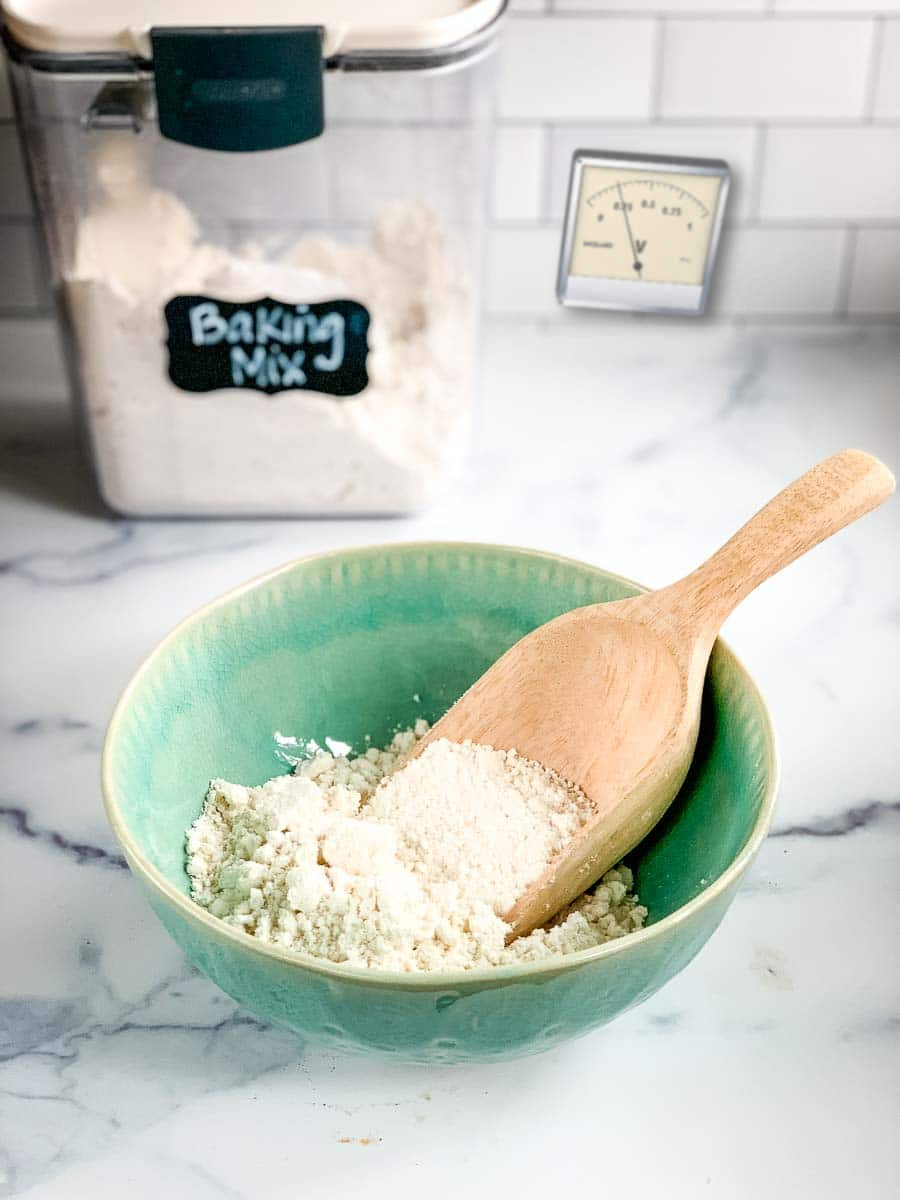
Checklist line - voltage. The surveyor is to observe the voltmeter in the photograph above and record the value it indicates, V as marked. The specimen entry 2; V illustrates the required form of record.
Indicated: 0.25; V
